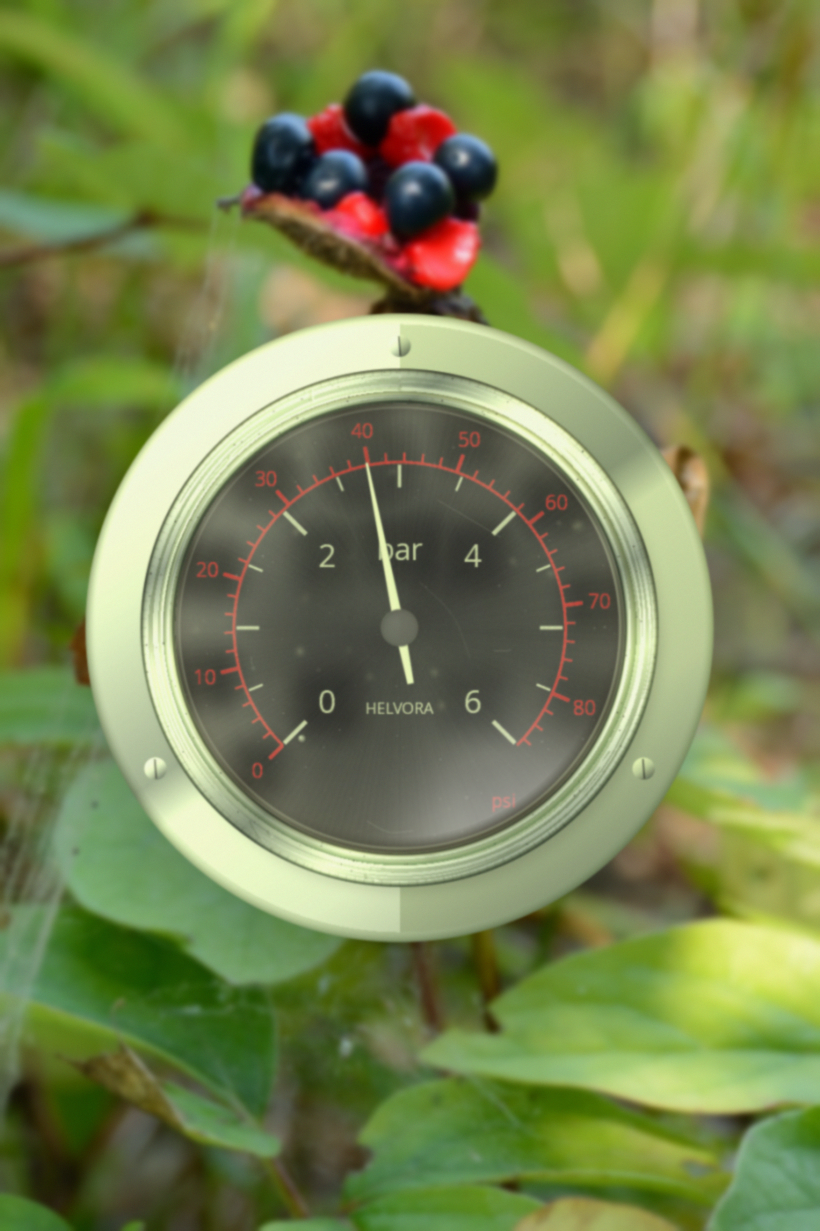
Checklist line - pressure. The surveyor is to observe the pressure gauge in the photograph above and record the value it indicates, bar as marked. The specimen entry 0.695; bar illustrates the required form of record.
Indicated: 2.75; bar
